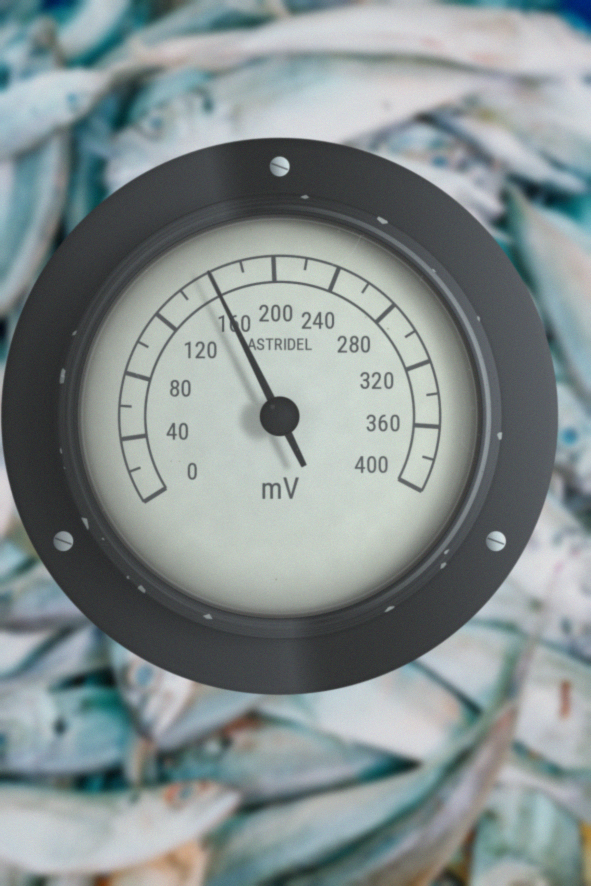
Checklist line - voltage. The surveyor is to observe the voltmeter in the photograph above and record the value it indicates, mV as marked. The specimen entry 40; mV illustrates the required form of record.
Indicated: 160; mV
